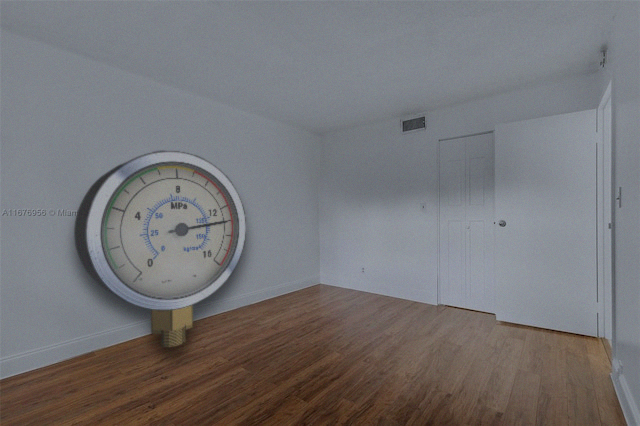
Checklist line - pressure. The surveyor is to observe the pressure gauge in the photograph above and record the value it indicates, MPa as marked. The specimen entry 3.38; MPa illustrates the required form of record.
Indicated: 13; MPa
